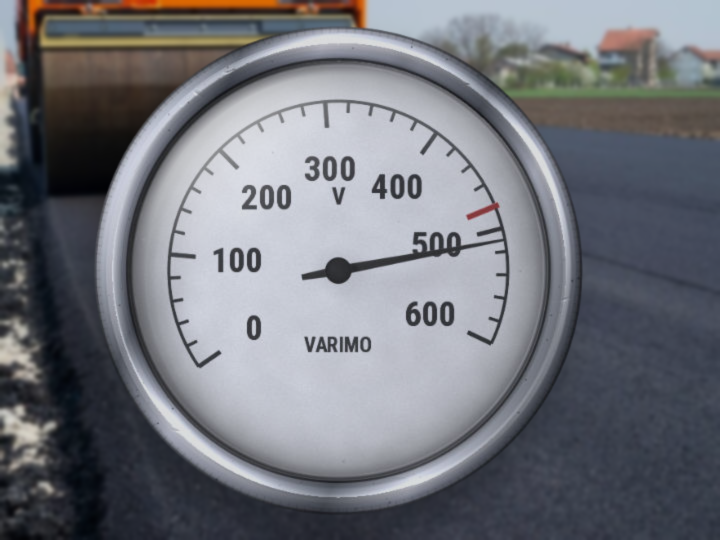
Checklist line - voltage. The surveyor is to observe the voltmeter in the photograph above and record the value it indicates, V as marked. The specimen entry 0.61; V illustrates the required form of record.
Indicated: 510; V
